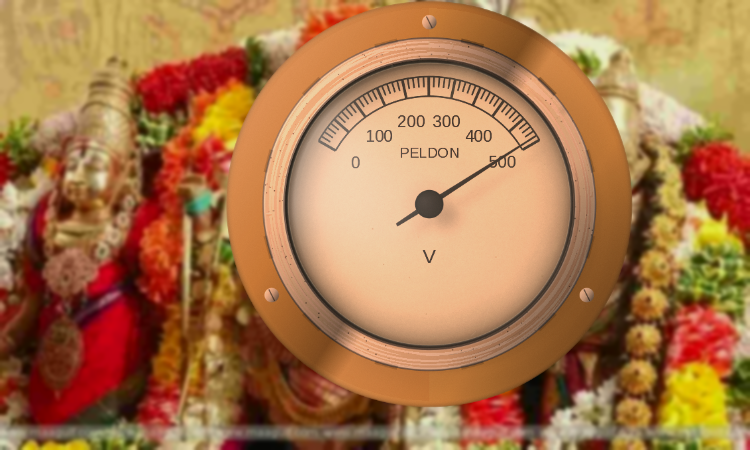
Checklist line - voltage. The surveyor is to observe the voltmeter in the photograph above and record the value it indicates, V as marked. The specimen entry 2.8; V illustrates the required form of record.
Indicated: 490; V
